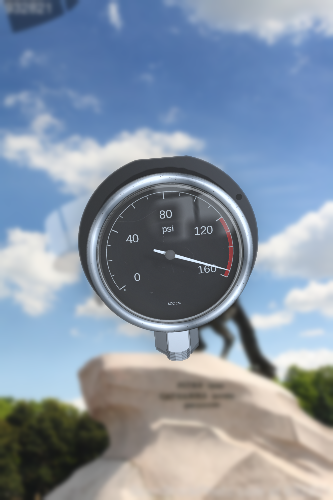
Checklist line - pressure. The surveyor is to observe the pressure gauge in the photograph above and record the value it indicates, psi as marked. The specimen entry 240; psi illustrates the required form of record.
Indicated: 155; psi
